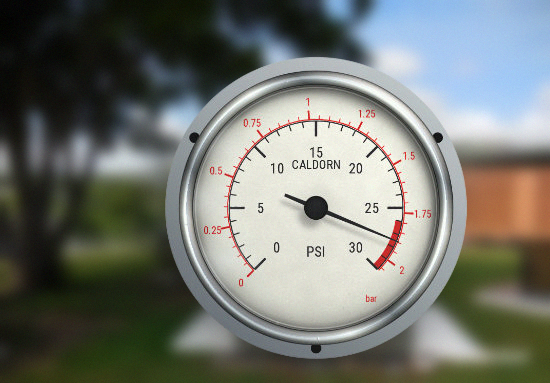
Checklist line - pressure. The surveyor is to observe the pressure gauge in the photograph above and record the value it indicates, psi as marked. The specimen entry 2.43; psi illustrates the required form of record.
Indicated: 27.5; psi
